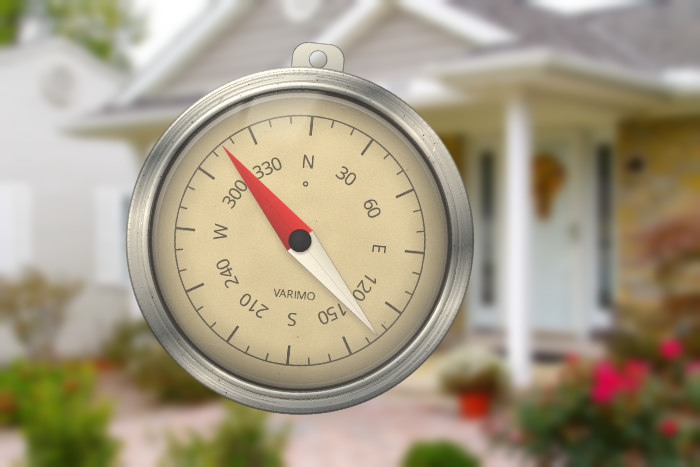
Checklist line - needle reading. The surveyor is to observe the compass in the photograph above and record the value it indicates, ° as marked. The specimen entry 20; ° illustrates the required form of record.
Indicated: 315; °
